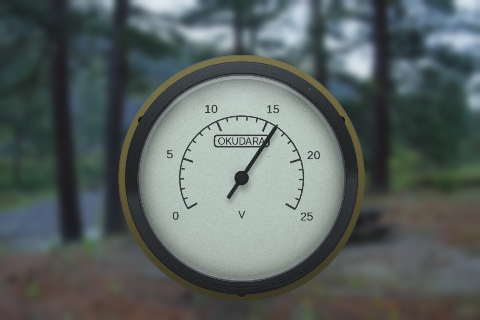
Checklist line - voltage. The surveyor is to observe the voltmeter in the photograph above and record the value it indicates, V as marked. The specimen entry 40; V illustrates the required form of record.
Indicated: 16; V
